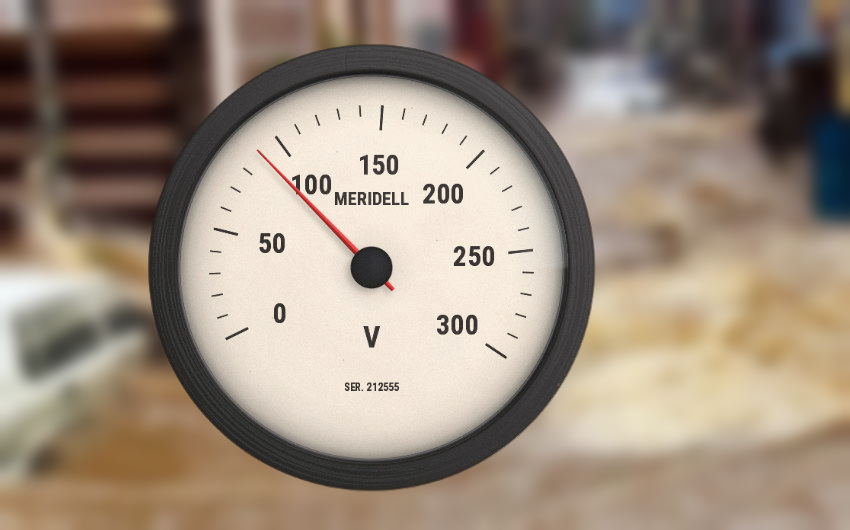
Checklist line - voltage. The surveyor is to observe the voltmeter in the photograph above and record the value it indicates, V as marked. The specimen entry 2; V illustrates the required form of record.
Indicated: 90; V
